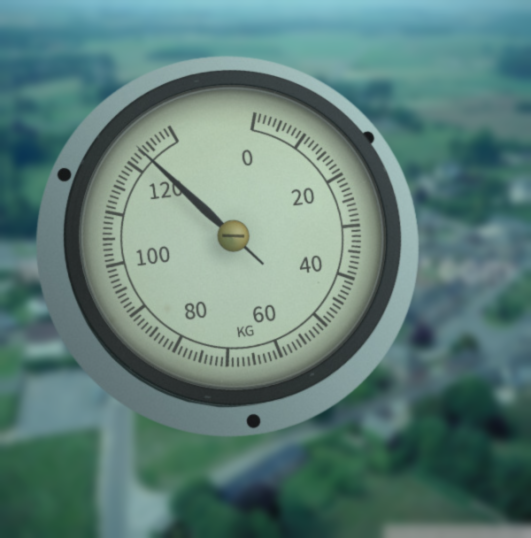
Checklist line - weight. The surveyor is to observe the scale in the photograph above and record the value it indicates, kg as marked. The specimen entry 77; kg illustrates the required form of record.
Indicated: 123; kg
